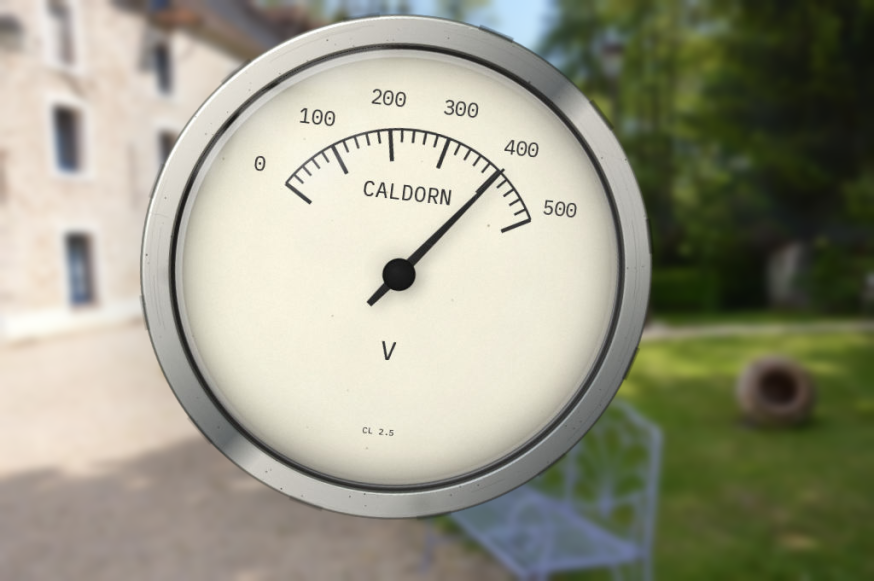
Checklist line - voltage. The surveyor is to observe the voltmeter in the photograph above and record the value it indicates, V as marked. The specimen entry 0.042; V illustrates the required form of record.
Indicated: 400; V
